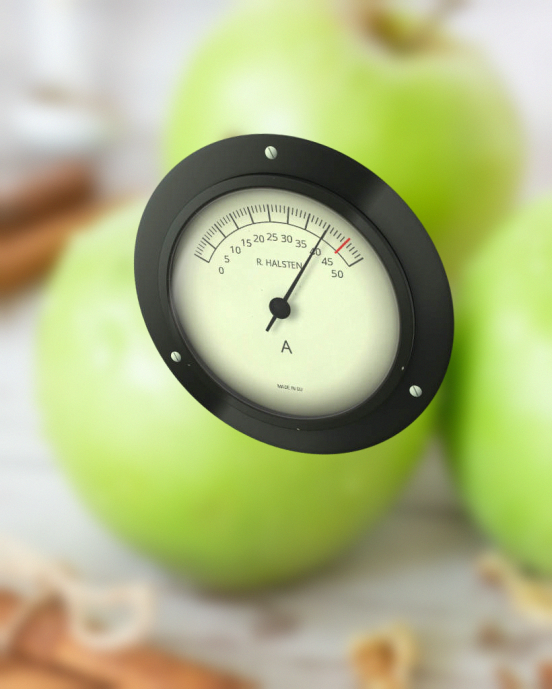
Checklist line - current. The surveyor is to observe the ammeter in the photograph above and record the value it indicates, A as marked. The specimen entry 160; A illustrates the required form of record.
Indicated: 40; A
